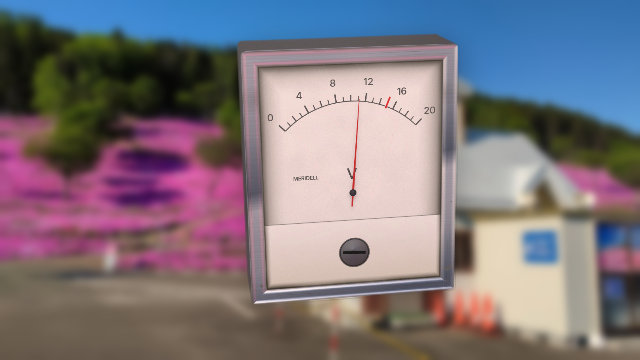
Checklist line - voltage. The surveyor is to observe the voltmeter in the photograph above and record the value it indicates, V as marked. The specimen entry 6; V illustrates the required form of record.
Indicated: 11; V
